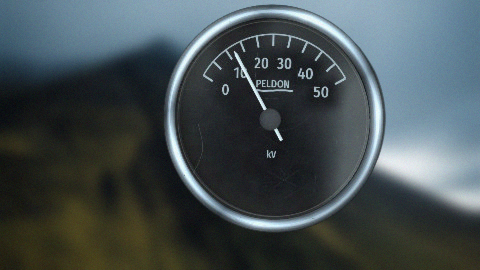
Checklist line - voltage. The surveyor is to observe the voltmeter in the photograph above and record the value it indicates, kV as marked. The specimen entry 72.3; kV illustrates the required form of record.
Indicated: 12.5; kV
